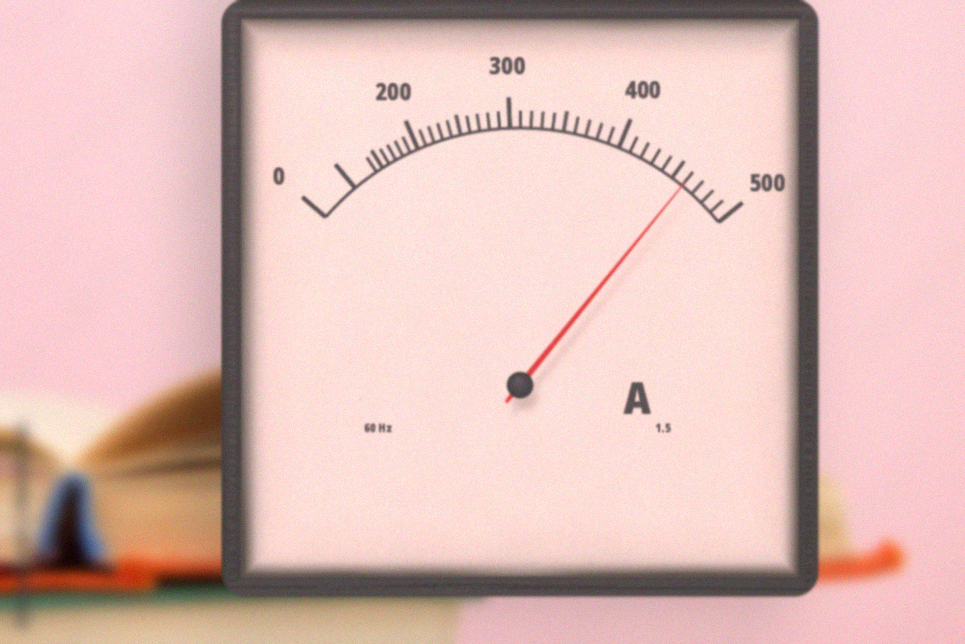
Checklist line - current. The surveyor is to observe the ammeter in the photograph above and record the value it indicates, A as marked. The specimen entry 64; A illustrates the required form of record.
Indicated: 460; A
